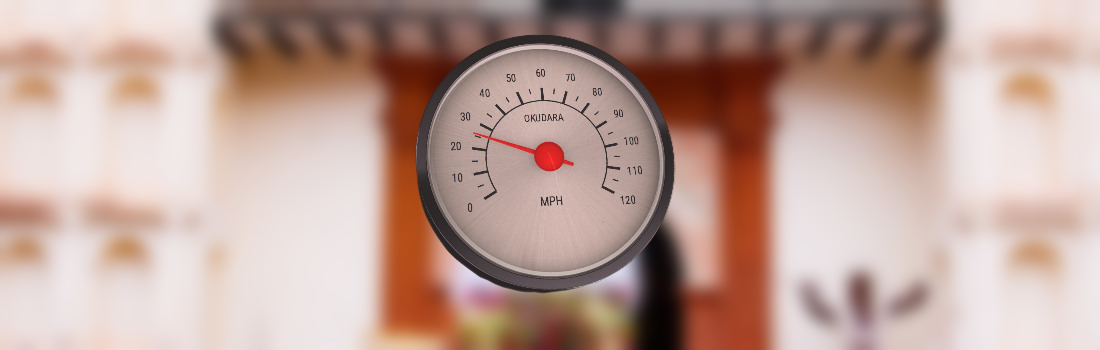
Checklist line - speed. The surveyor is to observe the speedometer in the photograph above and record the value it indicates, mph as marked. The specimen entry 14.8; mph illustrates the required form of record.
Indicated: 25; mph
